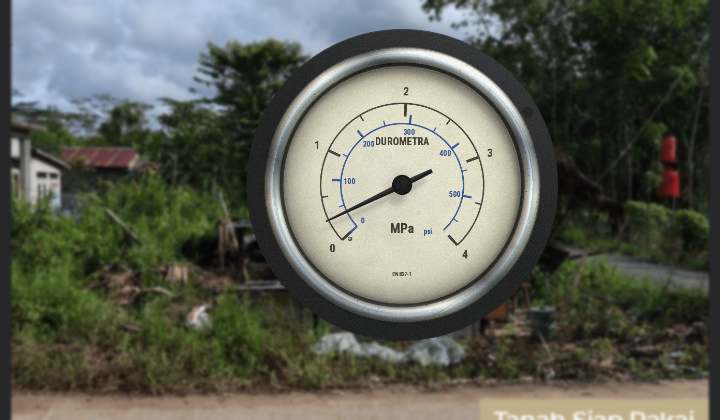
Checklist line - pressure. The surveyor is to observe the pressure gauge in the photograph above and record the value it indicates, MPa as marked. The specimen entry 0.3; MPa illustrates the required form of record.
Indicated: 0.25; MPa
